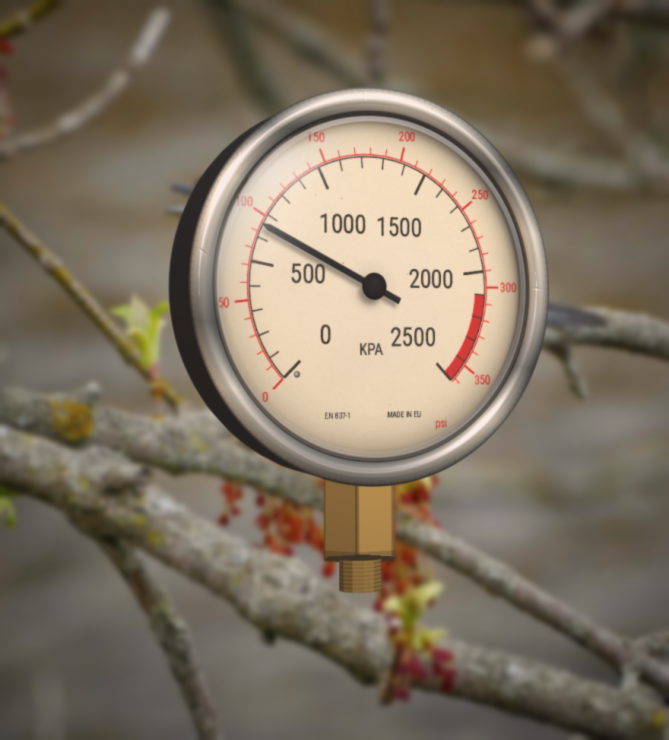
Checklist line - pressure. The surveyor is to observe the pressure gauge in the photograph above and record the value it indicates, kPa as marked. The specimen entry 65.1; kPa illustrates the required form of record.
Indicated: 650; kPa
